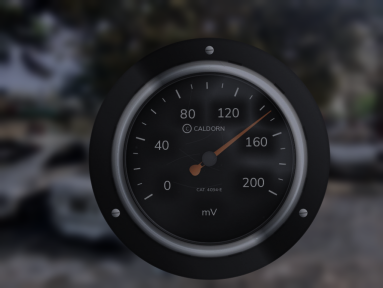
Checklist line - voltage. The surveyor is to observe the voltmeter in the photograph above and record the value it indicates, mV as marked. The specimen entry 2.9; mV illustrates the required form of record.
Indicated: 145; mV
